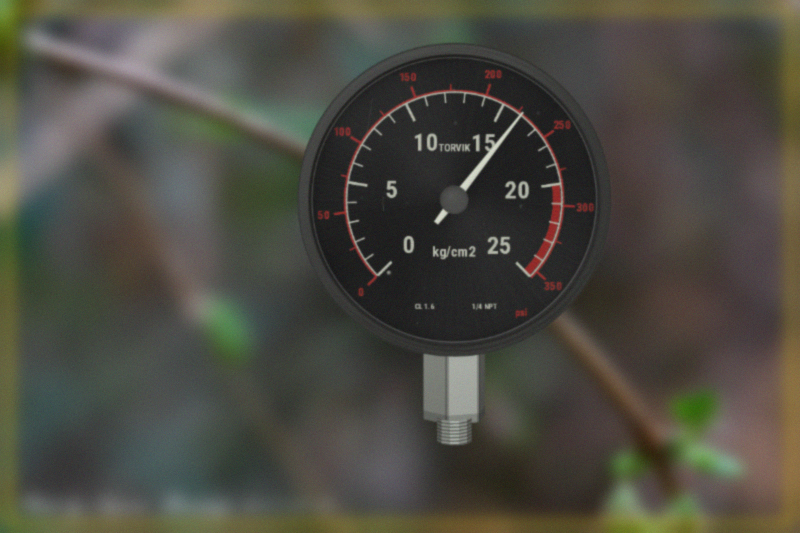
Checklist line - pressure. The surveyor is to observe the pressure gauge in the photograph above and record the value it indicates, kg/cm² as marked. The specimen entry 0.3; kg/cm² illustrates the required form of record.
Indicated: 16; kg/cm²
